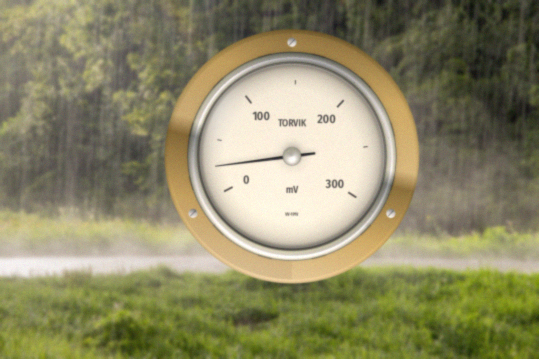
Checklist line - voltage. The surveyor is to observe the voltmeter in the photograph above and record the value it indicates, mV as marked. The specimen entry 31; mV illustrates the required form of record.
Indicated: 25; mV
